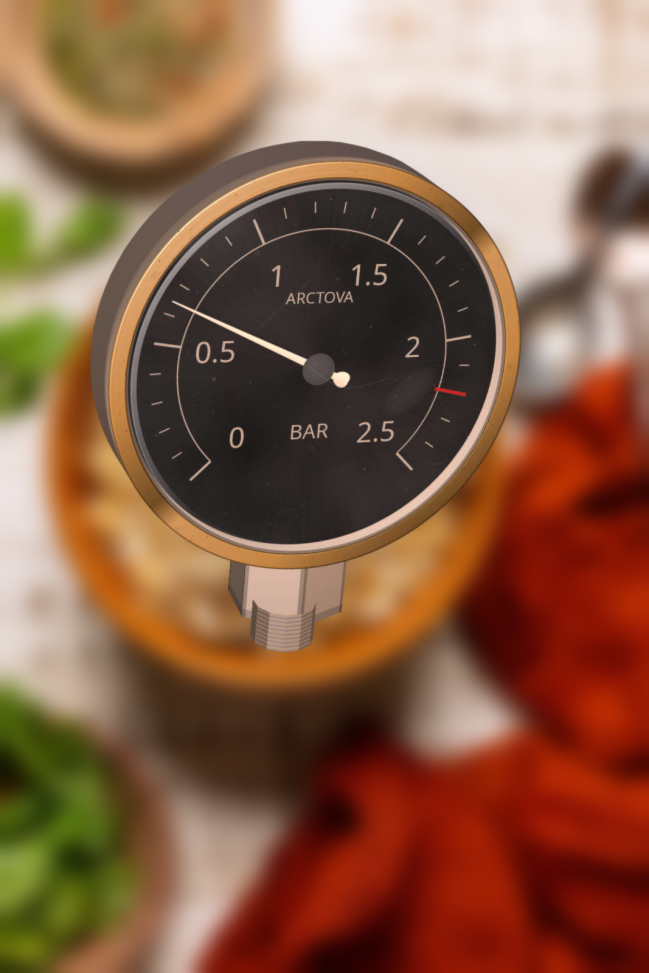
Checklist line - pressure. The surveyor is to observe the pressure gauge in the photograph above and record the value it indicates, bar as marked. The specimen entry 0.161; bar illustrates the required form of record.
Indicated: 0.65; bar
